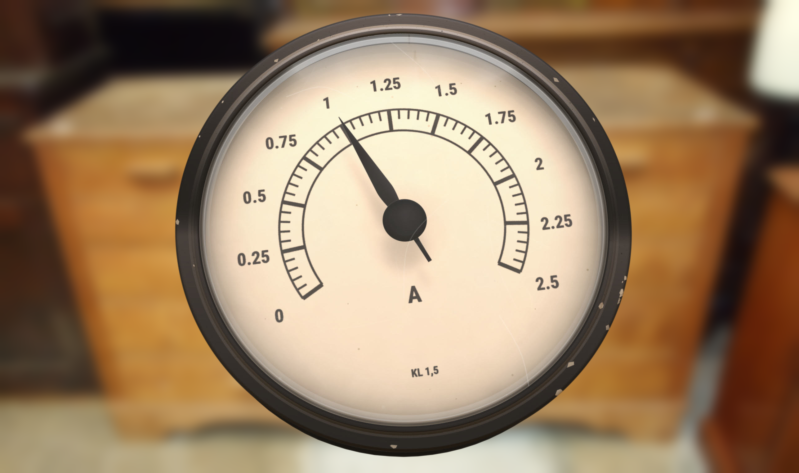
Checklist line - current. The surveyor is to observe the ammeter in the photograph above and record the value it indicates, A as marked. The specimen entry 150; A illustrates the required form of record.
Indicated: 1; A
